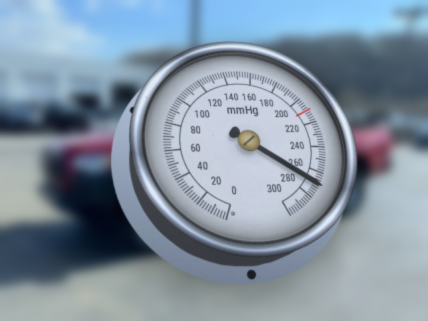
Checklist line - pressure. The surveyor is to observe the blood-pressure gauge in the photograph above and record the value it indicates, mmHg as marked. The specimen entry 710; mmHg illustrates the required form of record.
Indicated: 270; mmHg
